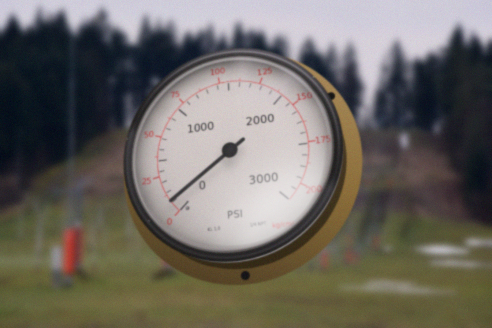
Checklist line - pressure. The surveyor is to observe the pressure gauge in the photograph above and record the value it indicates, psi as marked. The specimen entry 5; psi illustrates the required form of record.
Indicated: 100; psi
